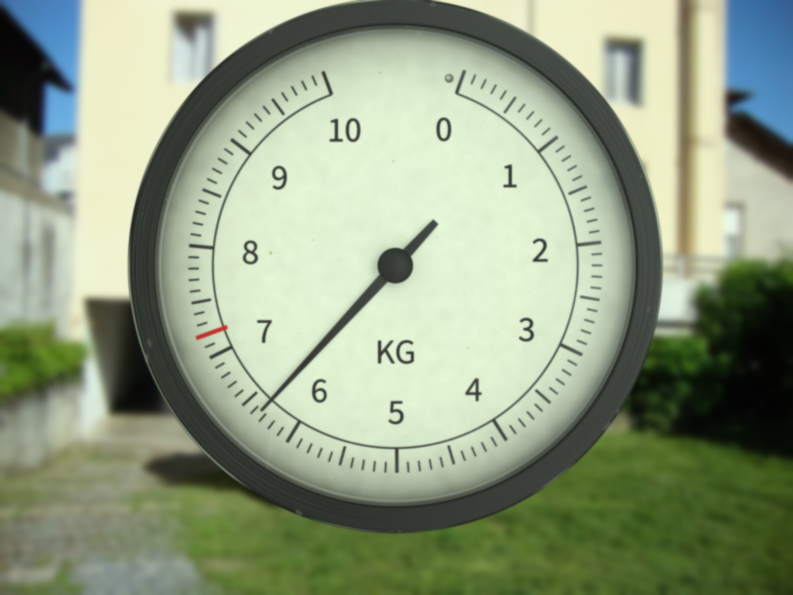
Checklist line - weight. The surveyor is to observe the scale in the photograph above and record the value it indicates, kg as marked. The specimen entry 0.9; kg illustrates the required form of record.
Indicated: 6.35; kg
